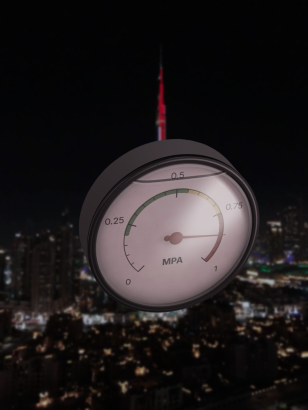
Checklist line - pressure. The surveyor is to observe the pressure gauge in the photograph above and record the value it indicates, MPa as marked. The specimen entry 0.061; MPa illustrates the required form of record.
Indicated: 0.85; MPa
